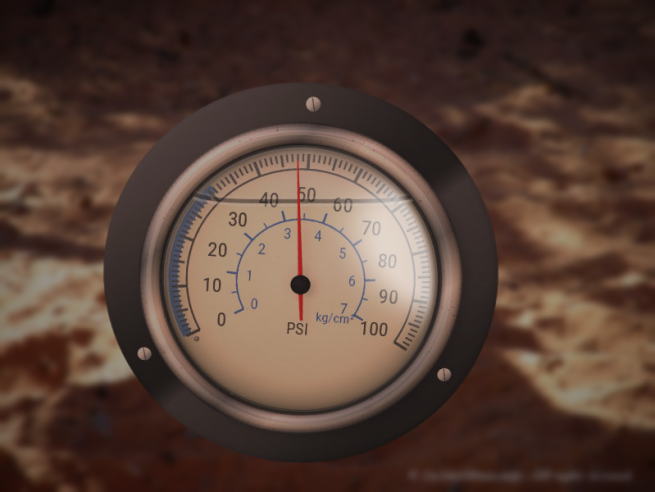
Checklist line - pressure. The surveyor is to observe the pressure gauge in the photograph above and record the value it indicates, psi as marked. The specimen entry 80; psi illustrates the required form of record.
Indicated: 48; psi
